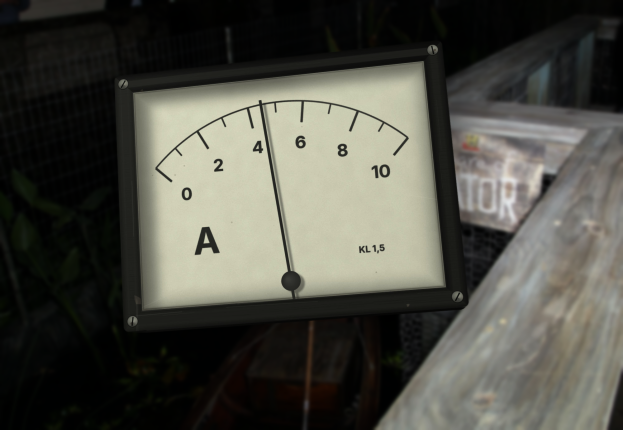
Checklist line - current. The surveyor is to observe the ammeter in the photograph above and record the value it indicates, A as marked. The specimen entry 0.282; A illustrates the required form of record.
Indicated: 4.5; A
